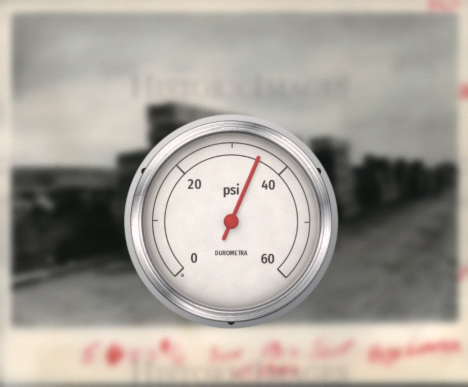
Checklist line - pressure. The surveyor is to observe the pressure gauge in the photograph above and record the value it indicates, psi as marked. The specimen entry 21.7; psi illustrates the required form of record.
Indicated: 35; psi
